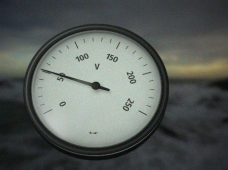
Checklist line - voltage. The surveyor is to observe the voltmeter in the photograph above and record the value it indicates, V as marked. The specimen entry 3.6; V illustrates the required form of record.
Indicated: 50; V
